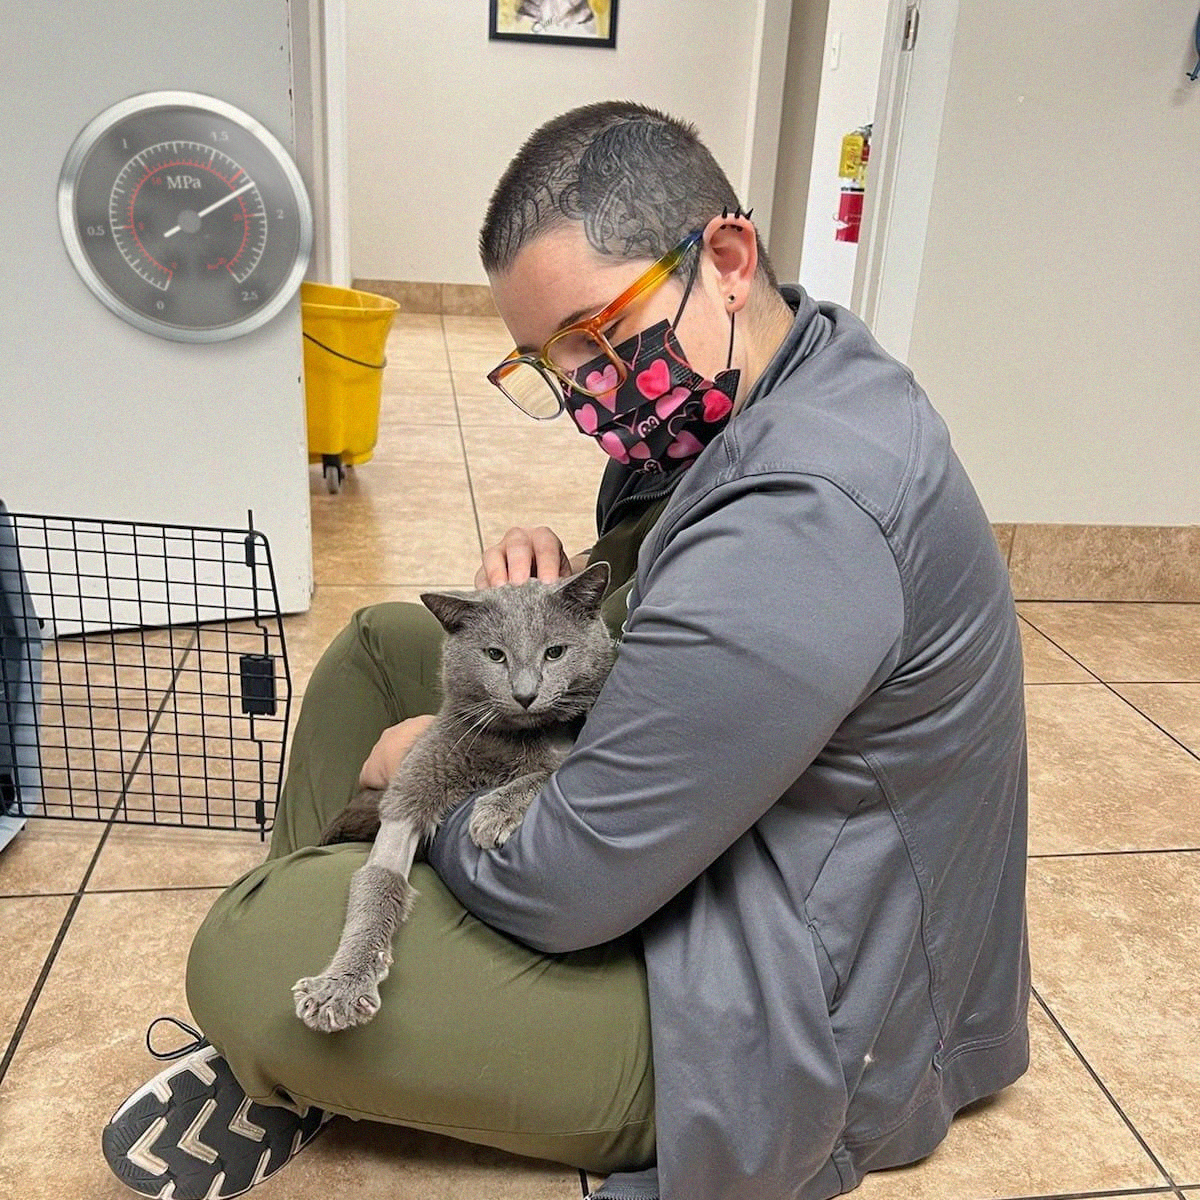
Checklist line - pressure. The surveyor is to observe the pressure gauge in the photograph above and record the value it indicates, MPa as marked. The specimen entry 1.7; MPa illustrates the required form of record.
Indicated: 1.8; MPa
